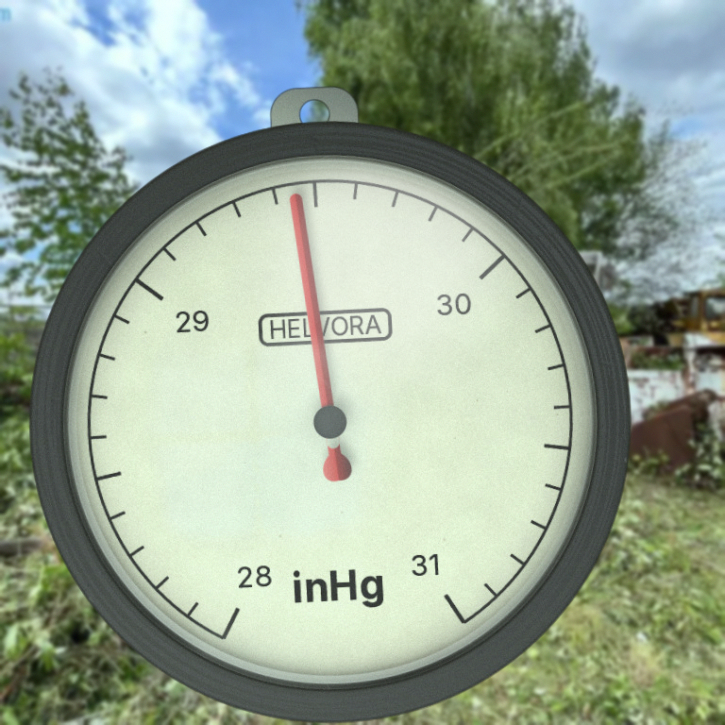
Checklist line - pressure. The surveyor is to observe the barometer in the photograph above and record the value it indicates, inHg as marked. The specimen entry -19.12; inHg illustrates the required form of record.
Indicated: 29.45; inHg
